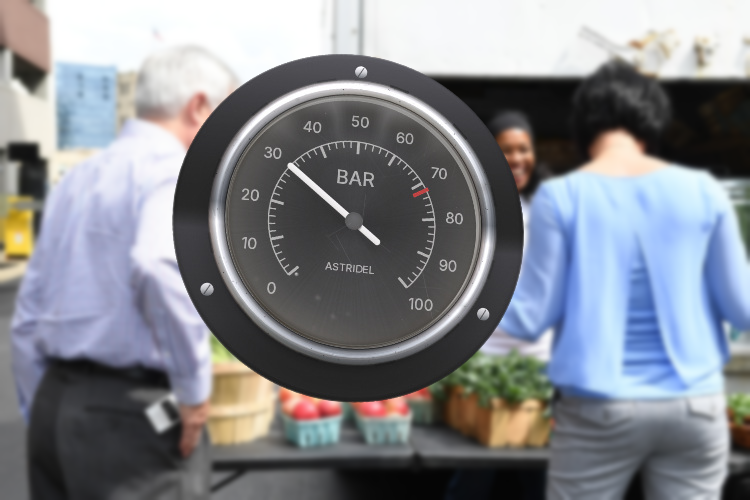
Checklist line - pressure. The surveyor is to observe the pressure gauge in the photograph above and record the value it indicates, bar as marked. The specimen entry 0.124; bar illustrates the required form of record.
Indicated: 30; bar
